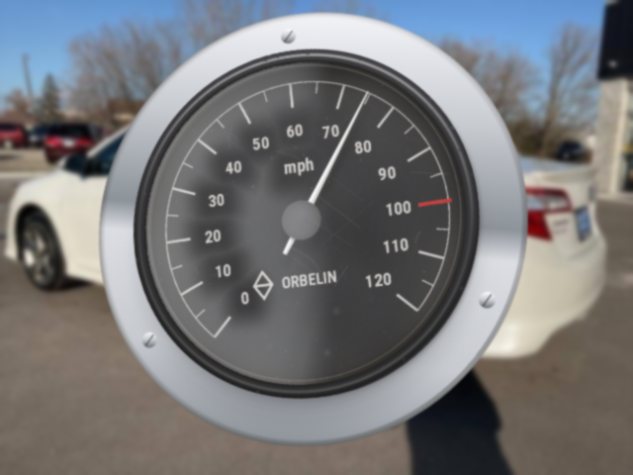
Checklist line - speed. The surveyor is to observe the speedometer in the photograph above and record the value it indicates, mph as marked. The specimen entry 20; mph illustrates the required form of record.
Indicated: 75; mph
